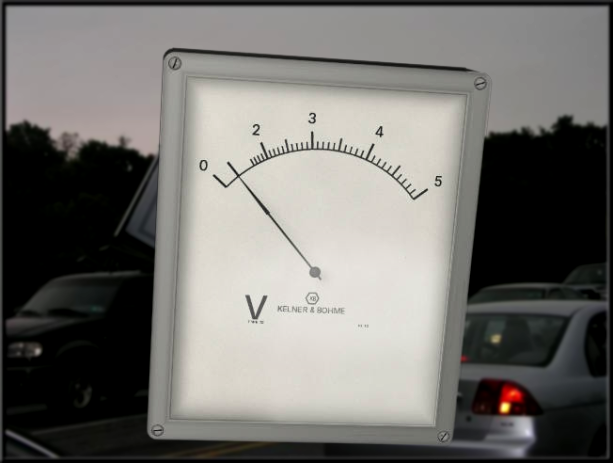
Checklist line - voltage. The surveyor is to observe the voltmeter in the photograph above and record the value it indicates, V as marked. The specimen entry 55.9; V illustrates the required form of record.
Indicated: 1; V
